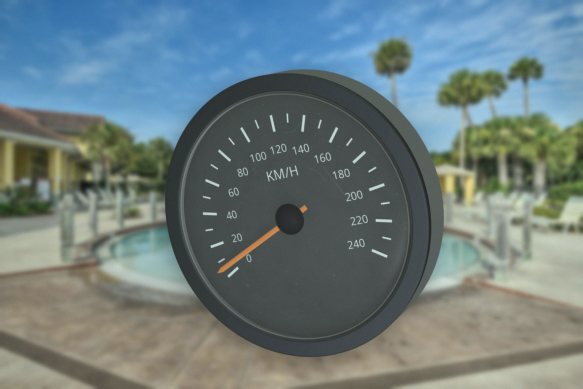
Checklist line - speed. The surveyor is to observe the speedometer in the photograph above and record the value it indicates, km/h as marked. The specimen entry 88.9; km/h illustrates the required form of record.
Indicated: 5; km/h
